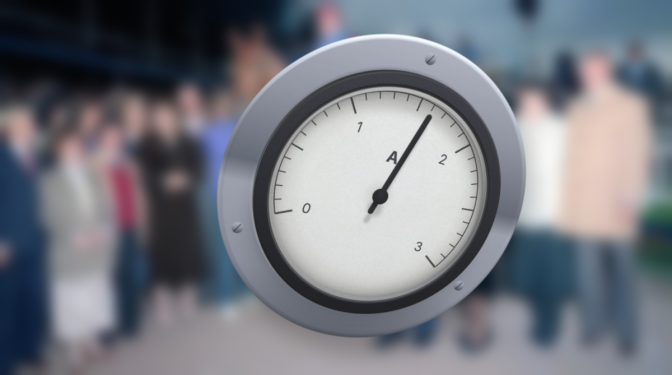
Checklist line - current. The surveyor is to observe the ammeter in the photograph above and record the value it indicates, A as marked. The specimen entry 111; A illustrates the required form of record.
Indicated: 1.6; A
